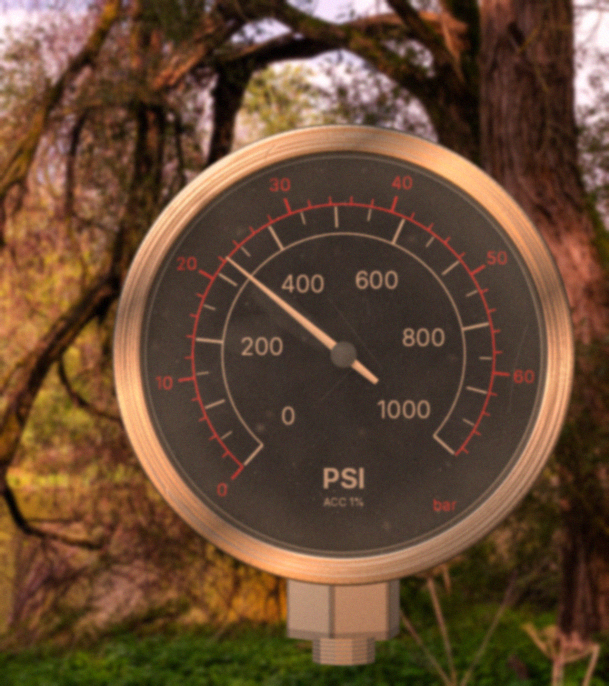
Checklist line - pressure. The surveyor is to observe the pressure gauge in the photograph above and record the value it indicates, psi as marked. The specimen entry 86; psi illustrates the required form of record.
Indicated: 325; psi
